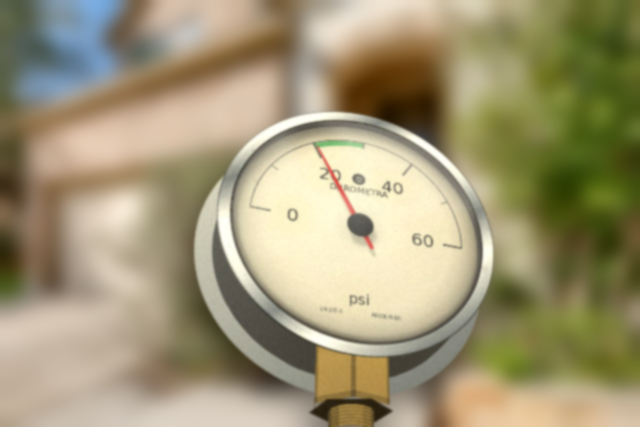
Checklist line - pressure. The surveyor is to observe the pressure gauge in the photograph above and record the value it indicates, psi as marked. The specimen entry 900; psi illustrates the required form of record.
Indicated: 20; psi
